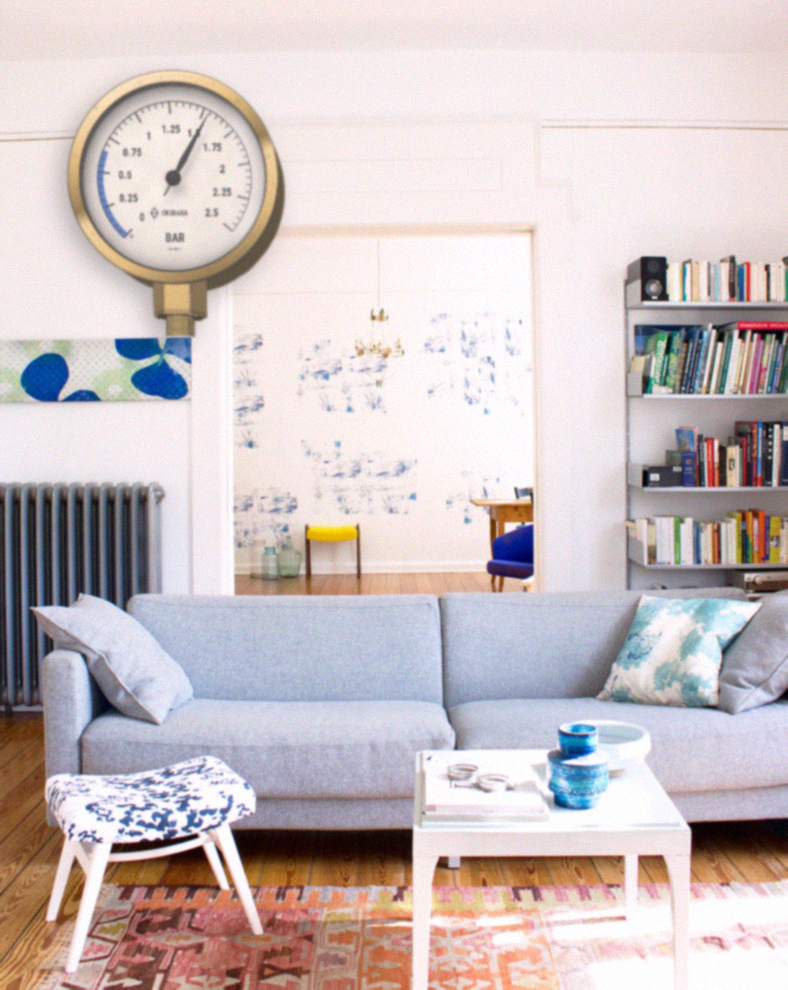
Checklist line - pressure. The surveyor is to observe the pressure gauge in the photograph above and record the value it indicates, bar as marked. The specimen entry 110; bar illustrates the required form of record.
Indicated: 1.55; bar
